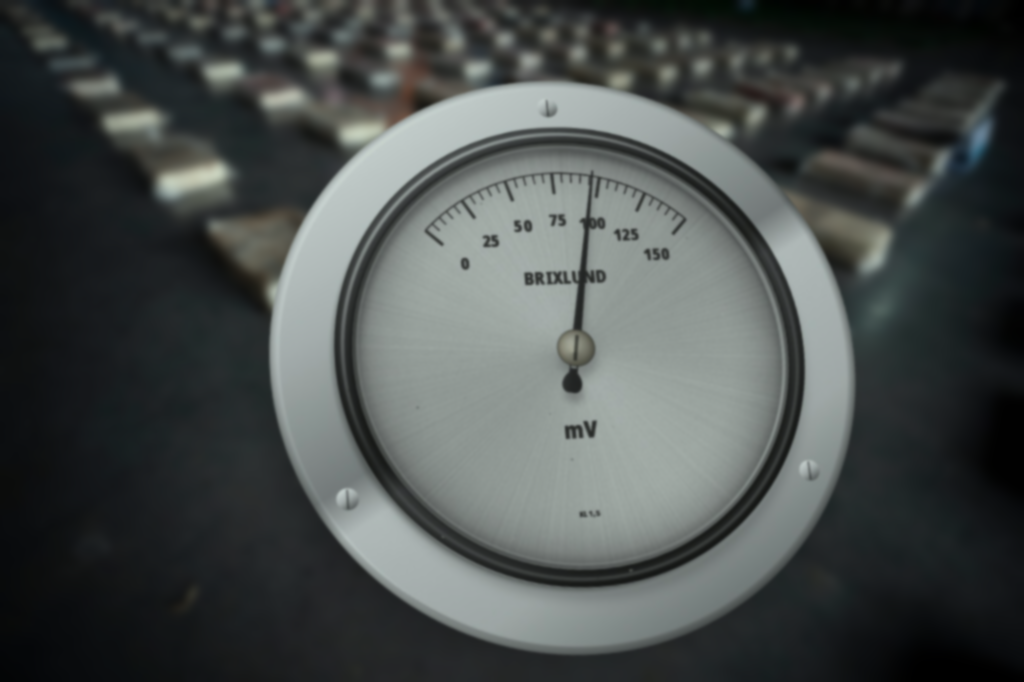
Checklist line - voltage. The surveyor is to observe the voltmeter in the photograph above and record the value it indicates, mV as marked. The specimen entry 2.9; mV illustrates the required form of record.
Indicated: 95; mV
